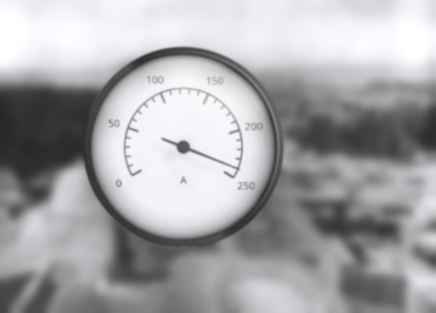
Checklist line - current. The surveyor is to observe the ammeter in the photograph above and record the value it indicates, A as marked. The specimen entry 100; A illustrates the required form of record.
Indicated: 240; A
